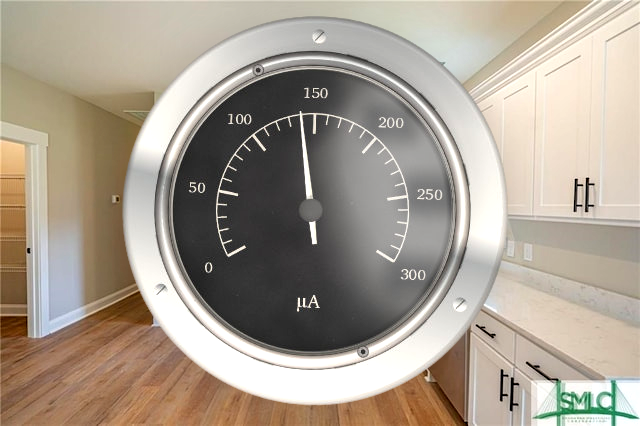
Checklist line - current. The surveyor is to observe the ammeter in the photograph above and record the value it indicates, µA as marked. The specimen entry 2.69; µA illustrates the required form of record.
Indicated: 140; µA
